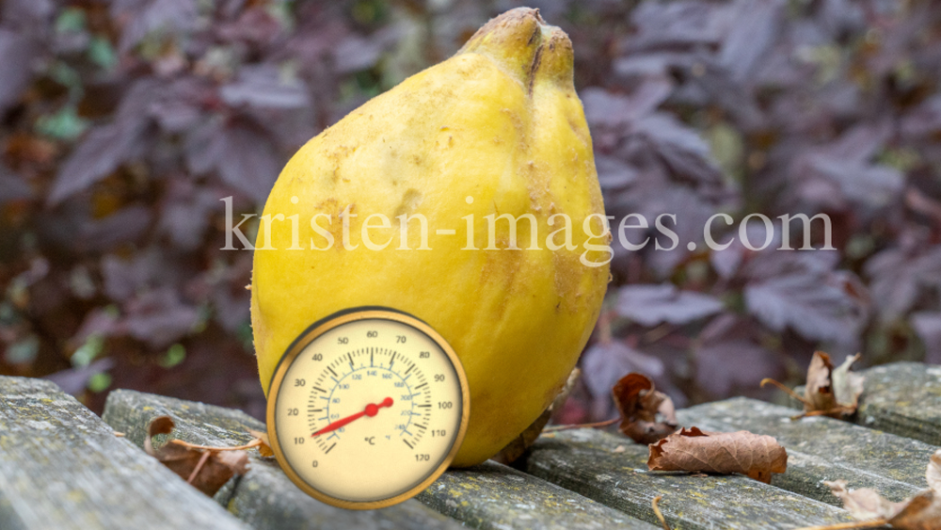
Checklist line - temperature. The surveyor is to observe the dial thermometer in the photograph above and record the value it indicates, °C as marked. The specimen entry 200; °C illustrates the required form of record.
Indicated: 10; °C
